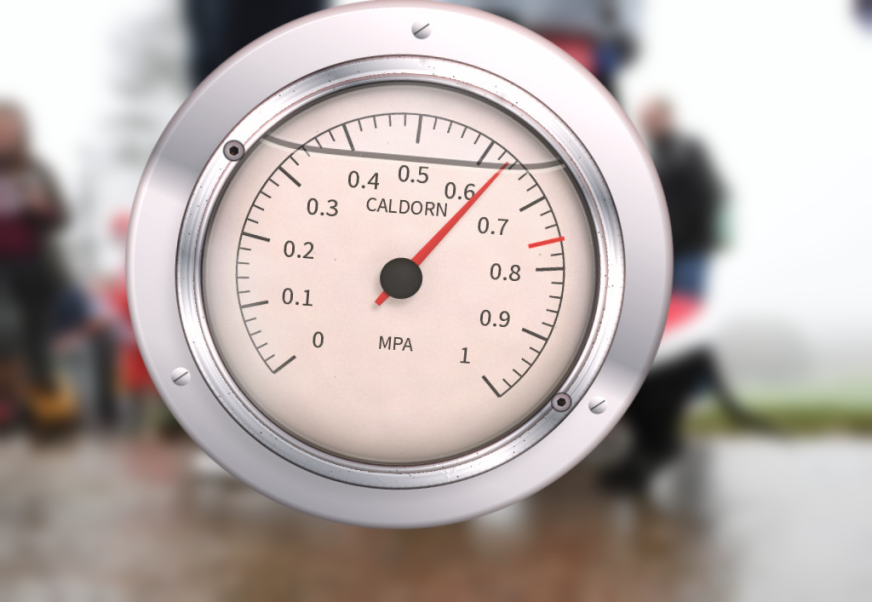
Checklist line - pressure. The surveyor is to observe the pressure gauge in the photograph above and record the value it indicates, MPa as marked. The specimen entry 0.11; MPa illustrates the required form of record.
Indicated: 0.63; MPa
